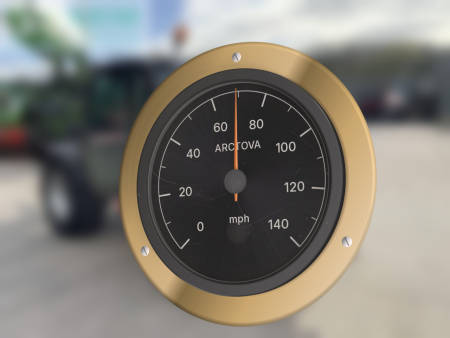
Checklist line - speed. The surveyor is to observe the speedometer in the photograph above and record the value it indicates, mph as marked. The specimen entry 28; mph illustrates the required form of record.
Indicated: 70; mph
